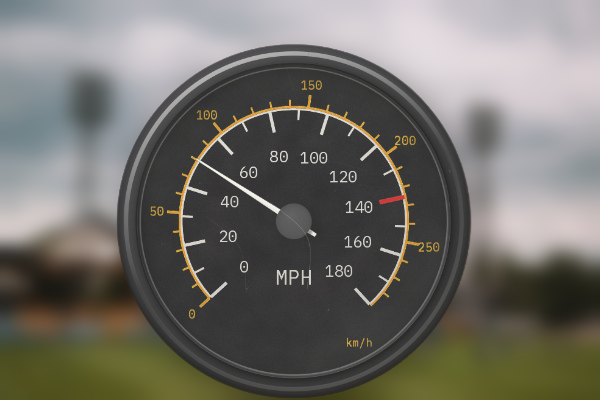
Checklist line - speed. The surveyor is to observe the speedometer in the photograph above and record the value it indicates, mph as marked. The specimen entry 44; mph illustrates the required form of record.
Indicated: 50; mph
